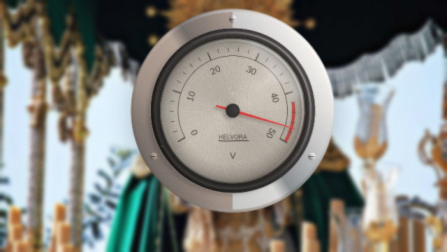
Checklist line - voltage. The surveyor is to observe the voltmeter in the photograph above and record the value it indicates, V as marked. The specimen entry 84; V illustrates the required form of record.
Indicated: 47; V
